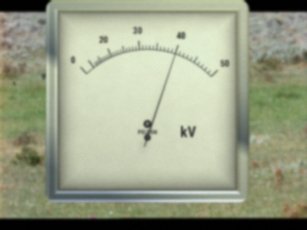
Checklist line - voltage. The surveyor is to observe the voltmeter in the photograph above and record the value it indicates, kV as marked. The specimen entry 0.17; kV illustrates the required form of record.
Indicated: 40; kV
